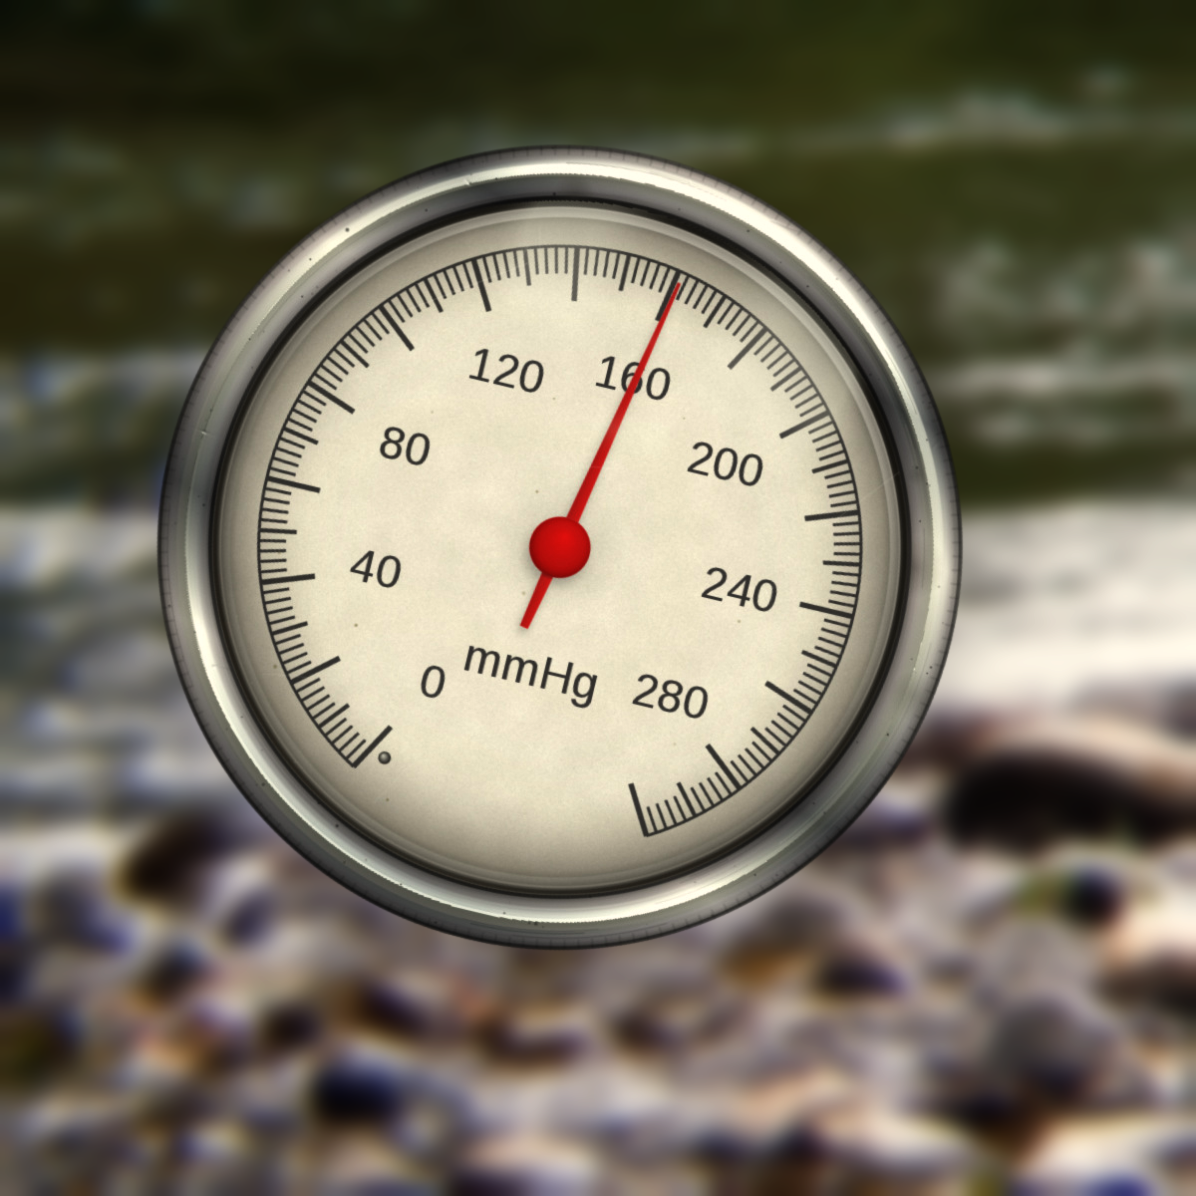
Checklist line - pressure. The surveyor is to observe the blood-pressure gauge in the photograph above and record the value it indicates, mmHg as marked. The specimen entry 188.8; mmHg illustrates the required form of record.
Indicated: 161; mmHg
